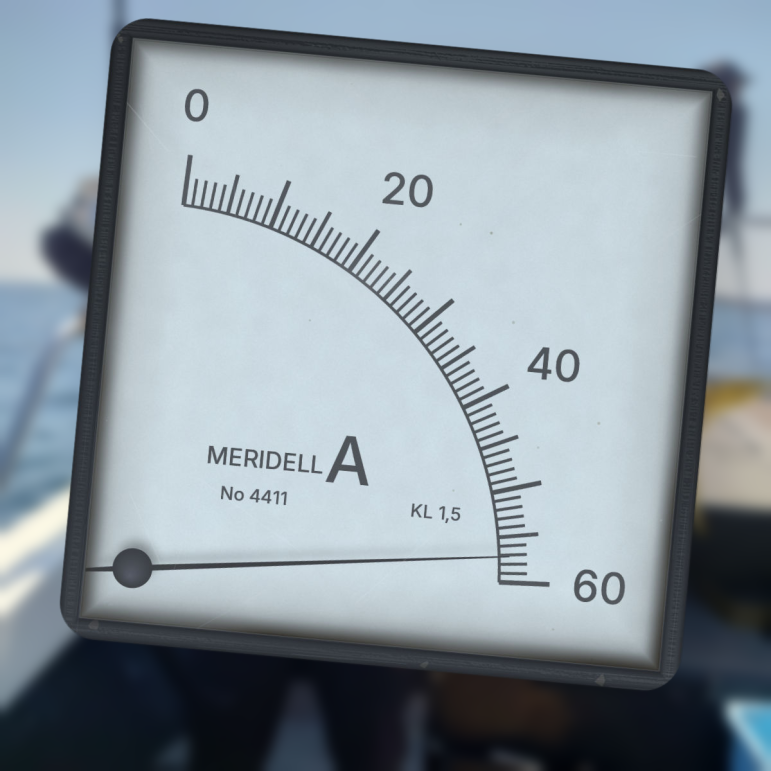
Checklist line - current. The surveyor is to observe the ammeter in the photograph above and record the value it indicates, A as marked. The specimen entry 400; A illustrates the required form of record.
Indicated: 57; A
